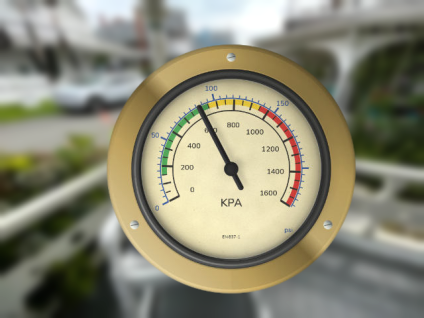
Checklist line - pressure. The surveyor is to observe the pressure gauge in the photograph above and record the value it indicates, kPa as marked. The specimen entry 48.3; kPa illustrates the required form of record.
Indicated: 600; kPa
